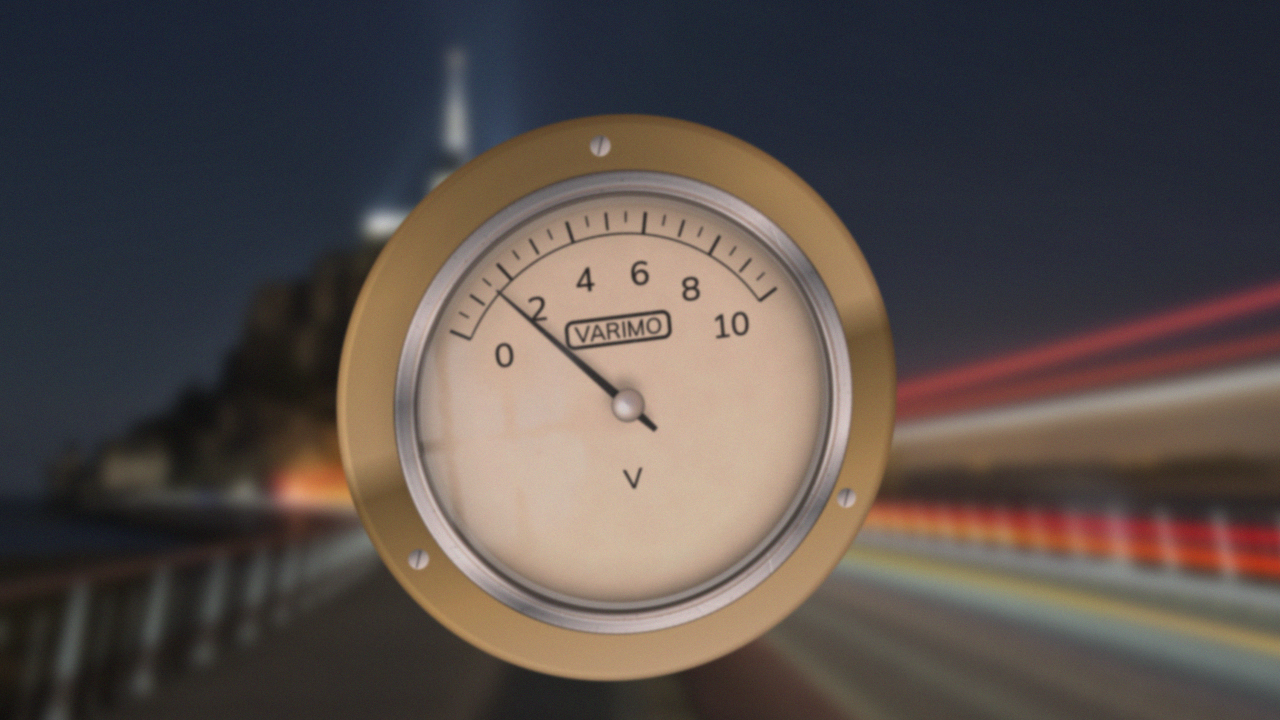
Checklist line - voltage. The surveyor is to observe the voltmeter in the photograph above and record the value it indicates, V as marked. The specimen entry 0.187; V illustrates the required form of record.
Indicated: 1.5; V
